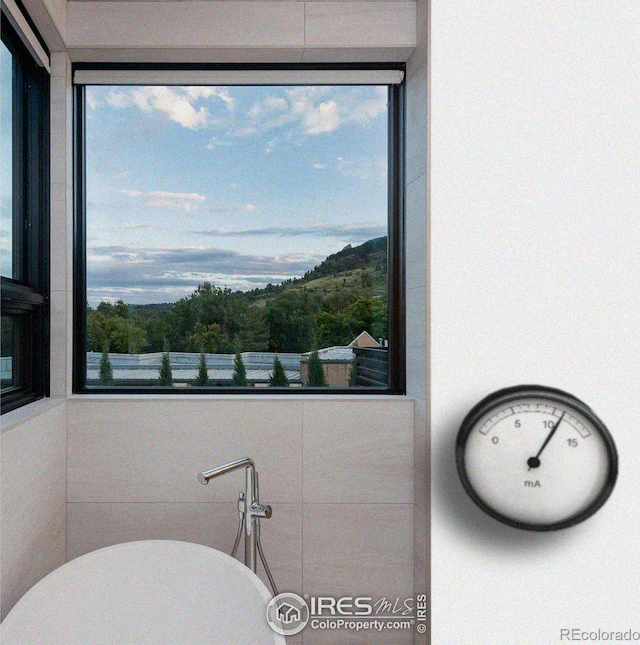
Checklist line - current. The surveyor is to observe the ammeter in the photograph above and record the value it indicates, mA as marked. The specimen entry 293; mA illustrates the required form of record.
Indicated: 11; mA
